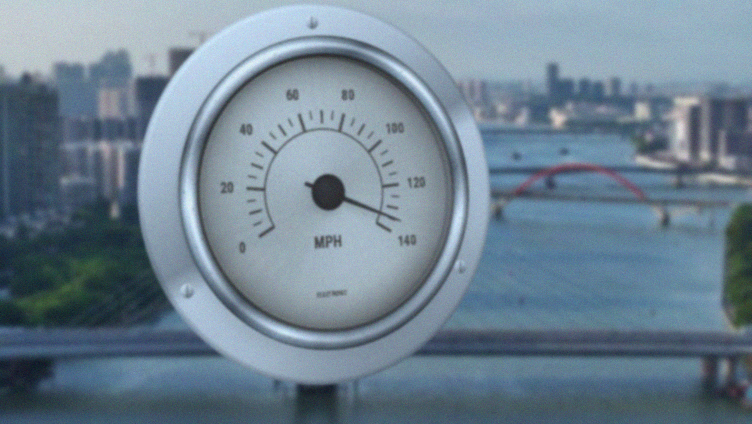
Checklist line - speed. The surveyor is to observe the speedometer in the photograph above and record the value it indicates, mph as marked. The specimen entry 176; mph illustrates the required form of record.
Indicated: 135; mph
